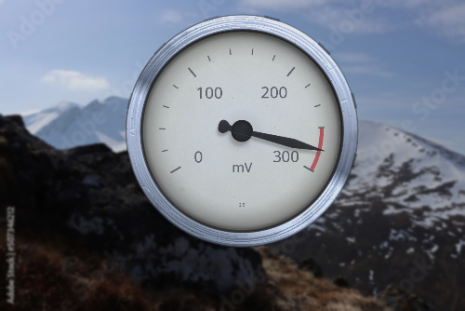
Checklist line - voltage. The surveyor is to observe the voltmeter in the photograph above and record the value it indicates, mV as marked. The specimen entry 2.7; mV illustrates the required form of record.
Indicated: 280; mV
